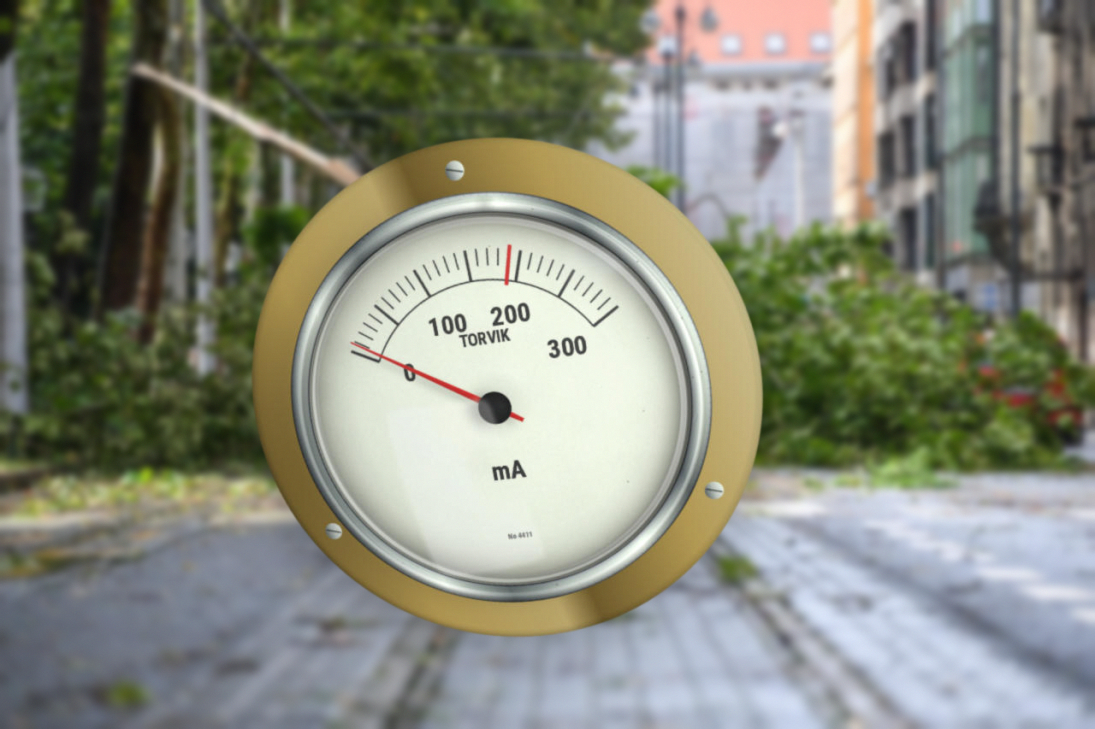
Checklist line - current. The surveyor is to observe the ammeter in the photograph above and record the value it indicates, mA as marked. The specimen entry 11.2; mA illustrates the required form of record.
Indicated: 10; mA
